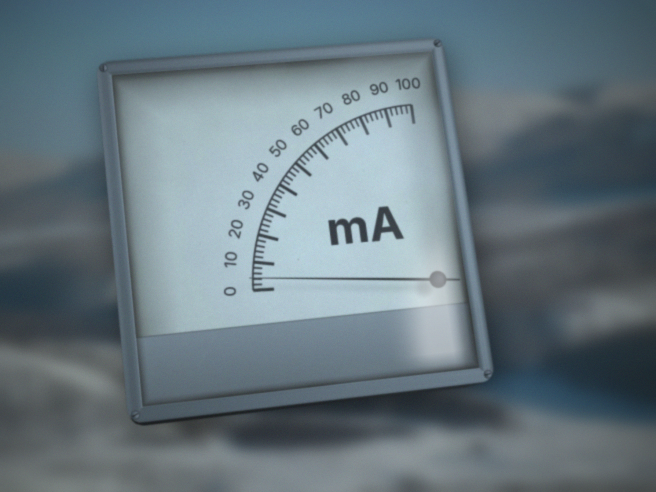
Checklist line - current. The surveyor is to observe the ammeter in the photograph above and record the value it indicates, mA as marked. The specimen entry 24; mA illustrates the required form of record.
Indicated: 4; mA
